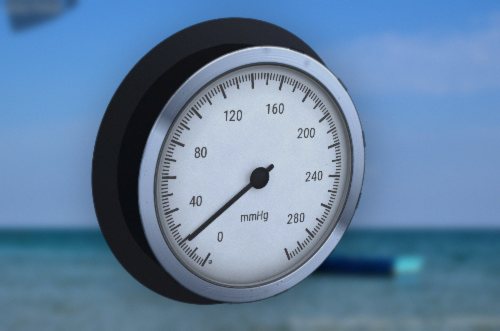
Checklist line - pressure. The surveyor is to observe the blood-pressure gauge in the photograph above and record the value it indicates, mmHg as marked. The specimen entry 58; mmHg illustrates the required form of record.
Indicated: 20; mmHg
